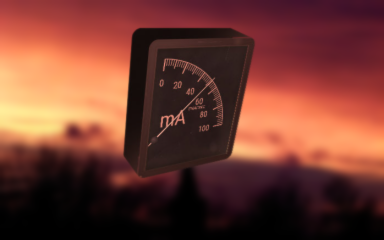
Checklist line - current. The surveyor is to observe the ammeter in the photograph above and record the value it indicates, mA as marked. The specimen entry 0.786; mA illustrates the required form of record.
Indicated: 50; mA
